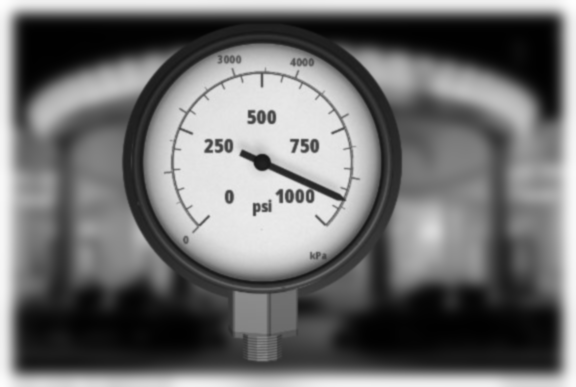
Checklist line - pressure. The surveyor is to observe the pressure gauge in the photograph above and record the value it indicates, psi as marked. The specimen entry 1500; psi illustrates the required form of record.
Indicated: 925; psi
